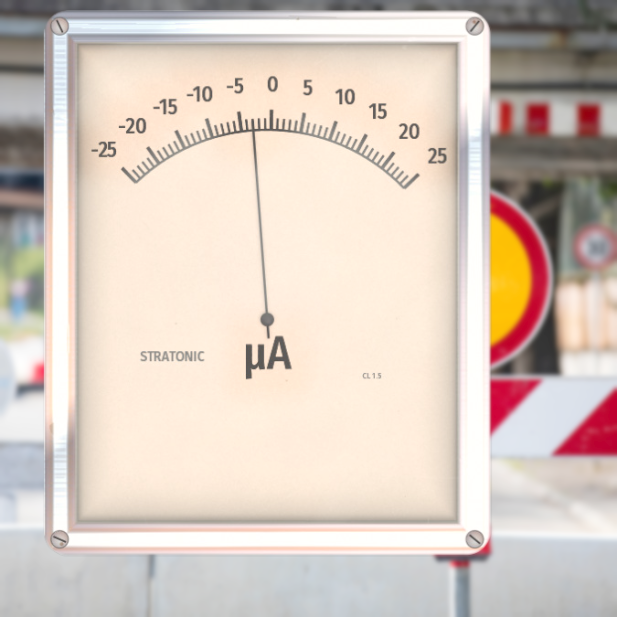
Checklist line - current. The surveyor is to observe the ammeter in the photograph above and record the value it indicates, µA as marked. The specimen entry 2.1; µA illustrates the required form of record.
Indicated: -3; µA
